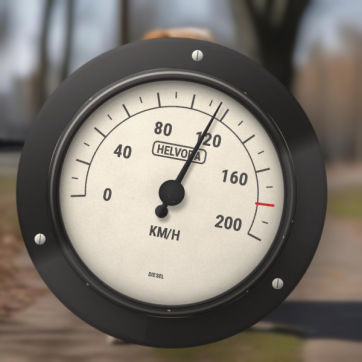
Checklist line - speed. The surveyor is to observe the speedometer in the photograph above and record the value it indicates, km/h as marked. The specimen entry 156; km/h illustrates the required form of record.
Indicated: 115; km/h
